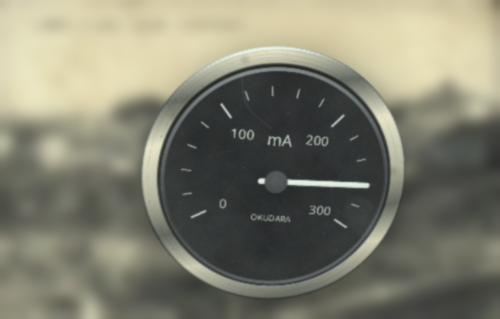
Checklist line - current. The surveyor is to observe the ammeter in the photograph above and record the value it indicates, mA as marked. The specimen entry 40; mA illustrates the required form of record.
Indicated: 260; mA
